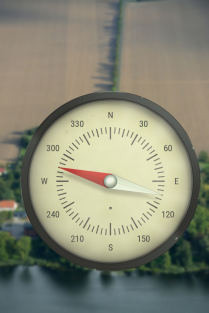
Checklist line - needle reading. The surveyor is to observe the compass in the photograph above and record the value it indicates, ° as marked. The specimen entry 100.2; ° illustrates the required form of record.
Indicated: 285; °
